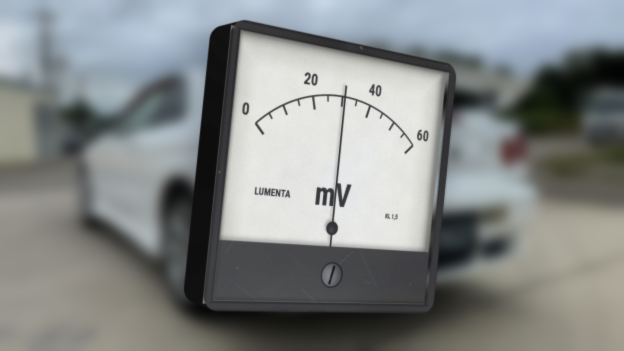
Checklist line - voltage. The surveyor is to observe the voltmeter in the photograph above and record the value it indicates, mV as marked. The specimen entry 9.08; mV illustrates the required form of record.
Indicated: 30; mV
